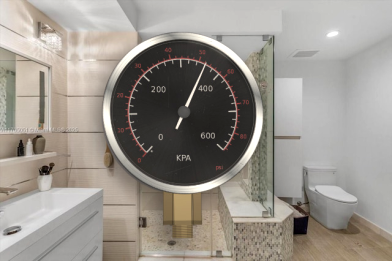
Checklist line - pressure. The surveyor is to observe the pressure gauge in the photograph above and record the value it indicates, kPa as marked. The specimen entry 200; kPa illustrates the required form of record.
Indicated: 360; kPa
